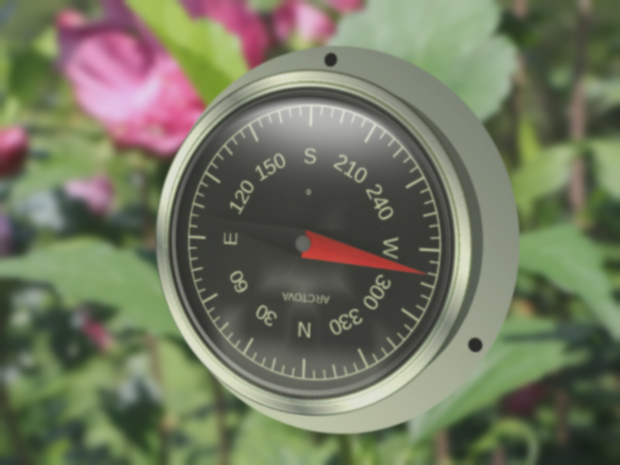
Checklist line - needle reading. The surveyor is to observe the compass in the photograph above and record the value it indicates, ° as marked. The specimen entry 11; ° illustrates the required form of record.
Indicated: 280; °
